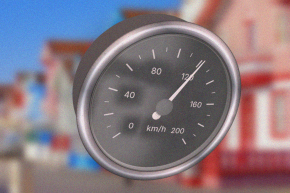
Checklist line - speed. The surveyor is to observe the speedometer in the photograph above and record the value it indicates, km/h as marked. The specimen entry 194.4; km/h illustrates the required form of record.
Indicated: 120; km/h
